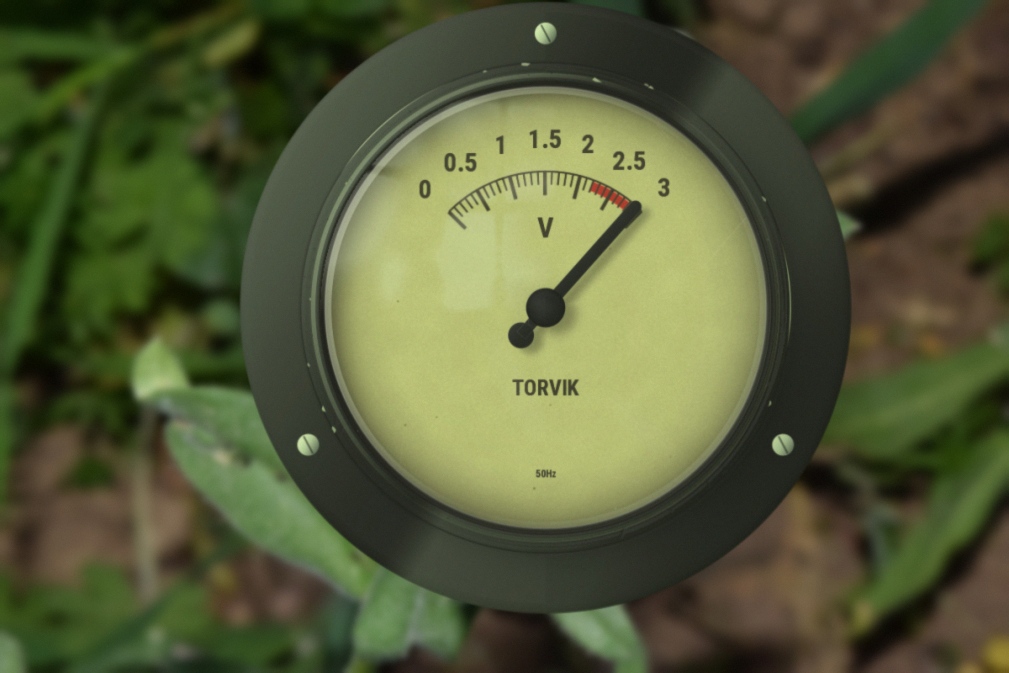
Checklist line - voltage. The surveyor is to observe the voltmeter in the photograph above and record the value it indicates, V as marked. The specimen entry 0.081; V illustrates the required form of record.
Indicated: 2.9; V
